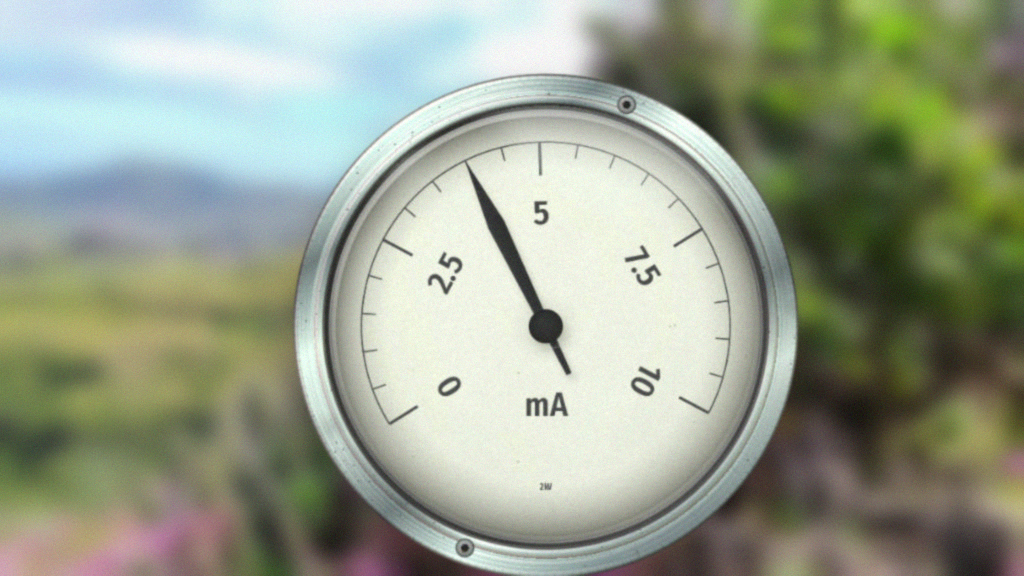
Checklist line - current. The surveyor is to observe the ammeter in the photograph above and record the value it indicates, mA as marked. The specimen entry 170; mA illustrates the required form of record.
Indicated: 4; mA
